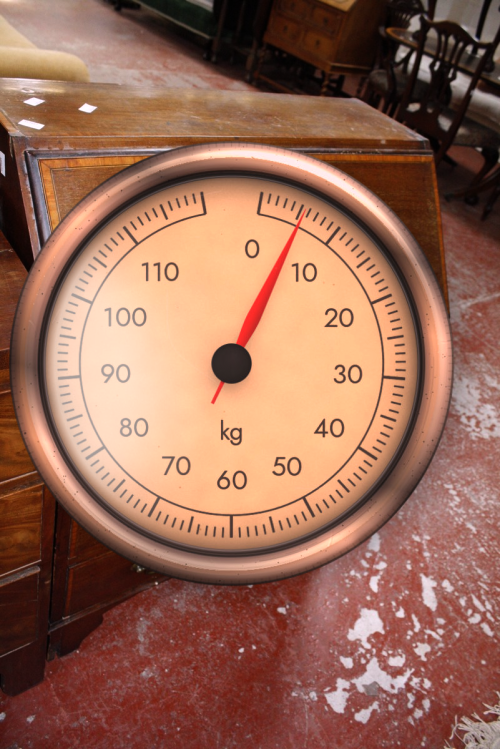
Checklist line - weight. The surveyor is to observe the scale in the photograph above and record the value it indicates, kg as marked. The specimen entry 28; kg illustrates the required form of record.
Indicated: 5.5; kg
